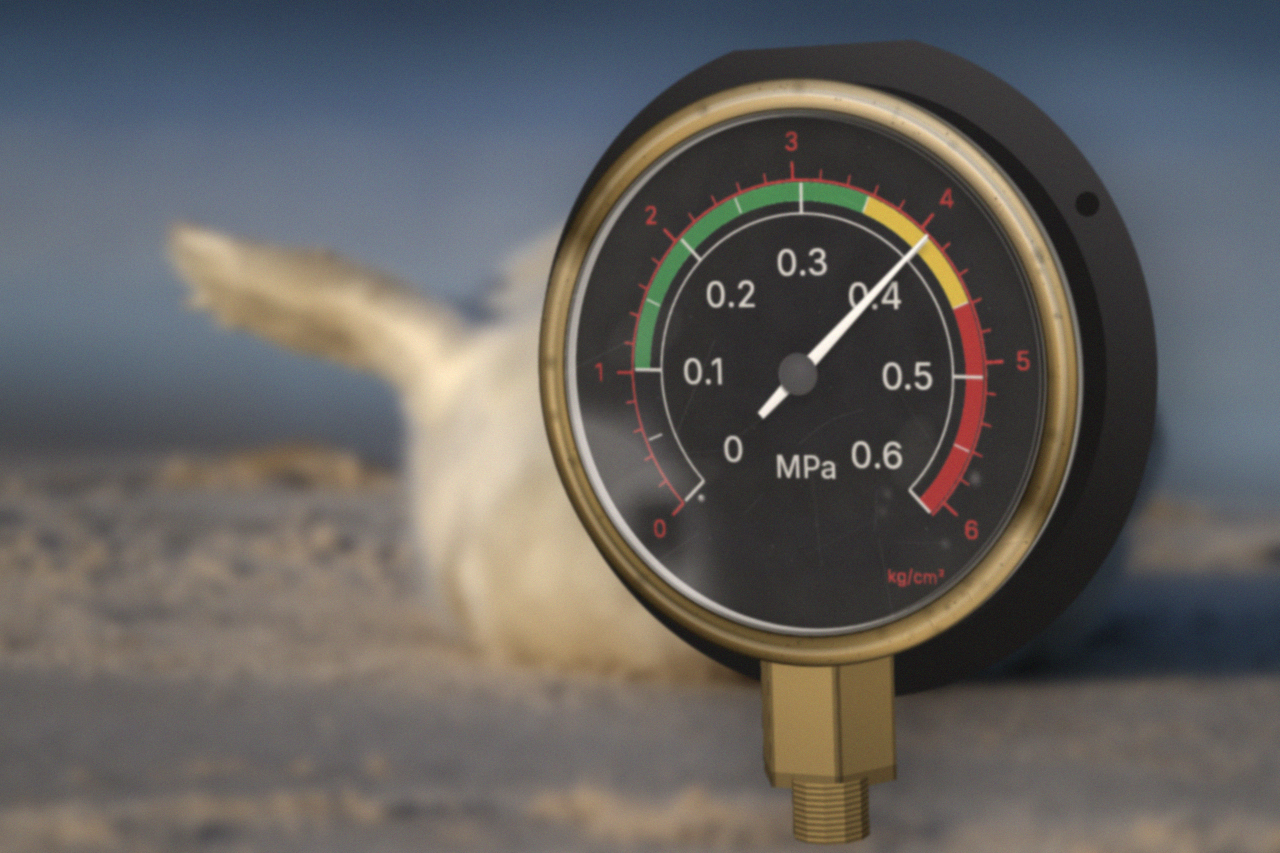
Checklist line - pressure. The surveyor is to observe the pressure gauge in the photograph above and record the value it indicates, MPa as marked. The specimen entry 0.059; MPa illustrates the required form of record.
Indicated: 0.4; MPa
